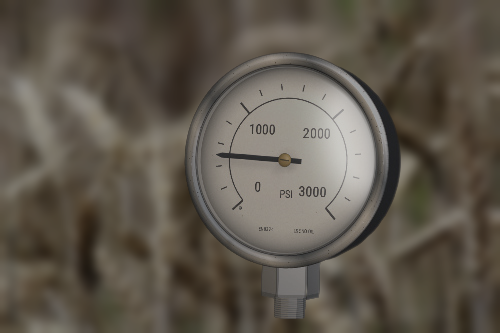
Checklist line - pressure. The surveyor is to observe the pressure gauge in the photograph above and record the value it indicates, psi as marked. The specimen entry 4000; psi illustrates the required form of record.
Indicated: 500; psi
